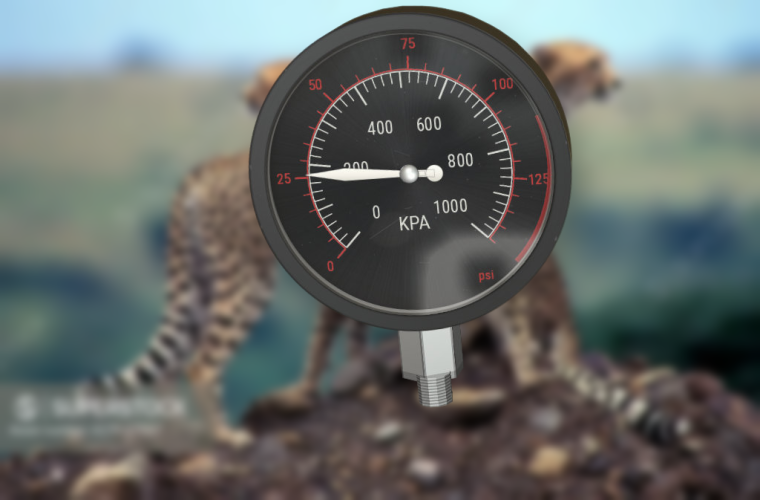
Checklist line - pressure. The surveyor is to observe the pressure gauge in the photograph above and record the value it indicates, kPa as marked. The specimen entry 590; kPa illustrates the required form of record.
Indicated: 180; kPa
